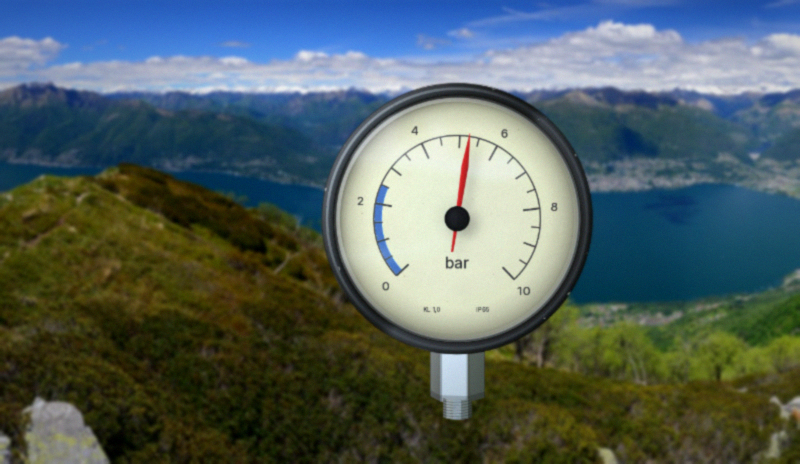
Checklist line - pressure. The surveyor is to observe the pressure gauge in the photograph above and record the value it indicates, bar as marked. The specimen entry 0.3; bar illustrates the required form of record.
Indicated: 5.25; bar
